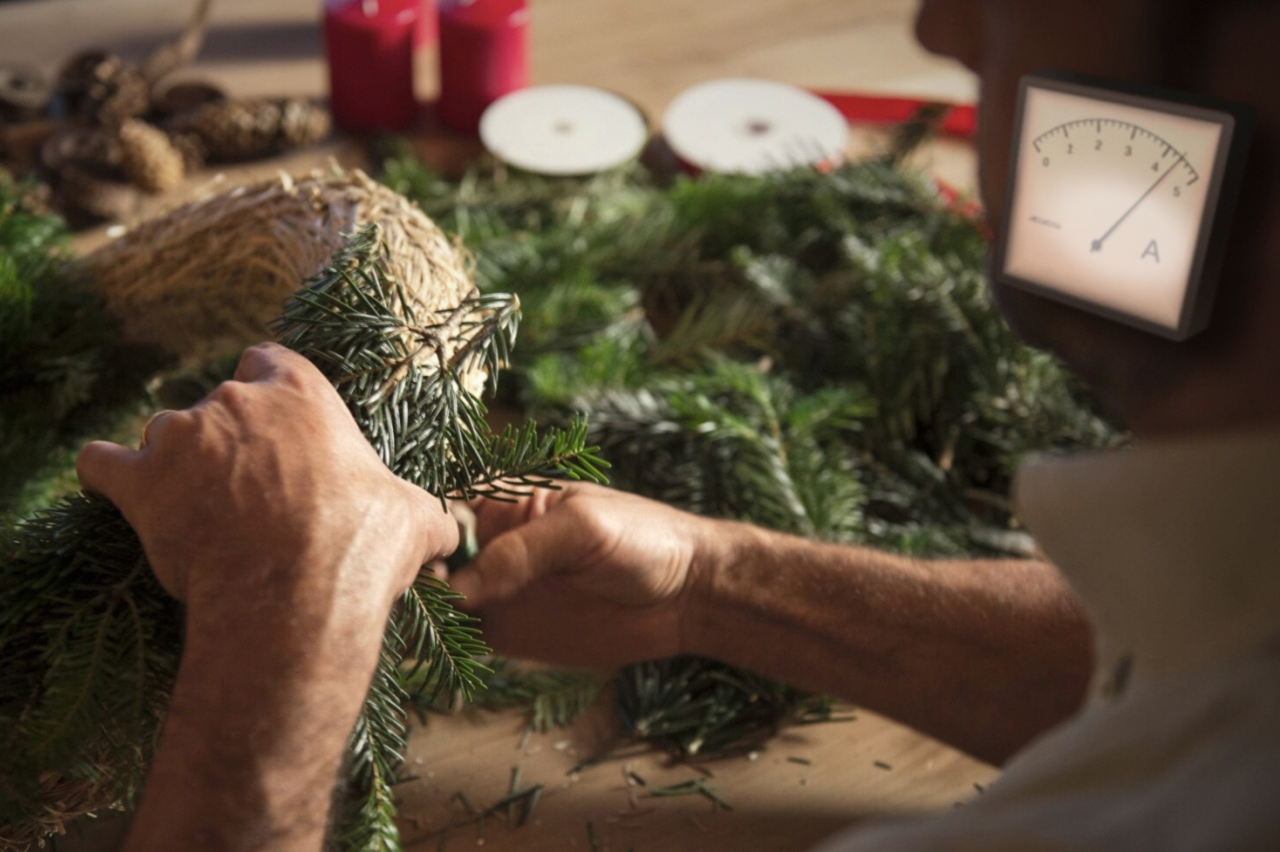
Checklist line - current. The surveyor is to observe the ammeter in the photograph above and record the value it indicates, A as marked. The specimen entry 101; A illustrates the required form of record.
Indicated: 4.4; A
